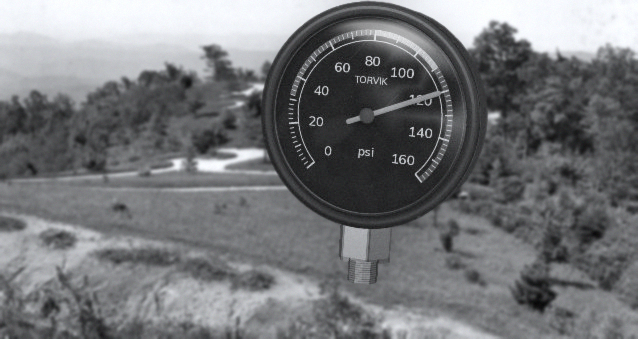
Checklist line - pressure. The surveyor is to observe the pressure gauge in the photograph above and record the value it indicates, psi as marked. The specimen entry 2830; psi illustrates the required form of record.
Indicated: 120; psi
